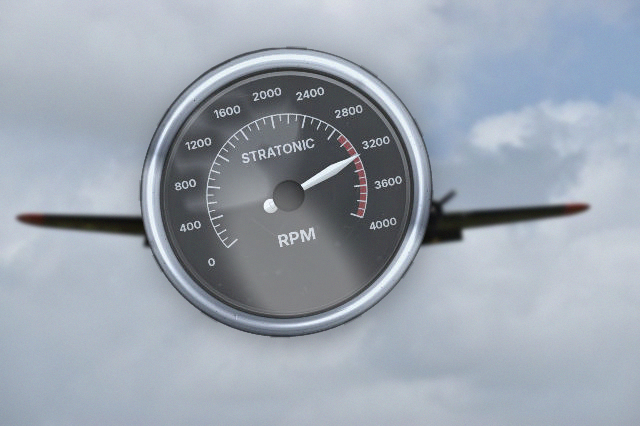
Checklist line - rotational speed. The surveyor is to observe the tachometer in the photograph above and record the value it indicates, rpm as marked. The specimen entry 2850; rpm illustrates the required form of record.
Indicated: 3200; rpm
